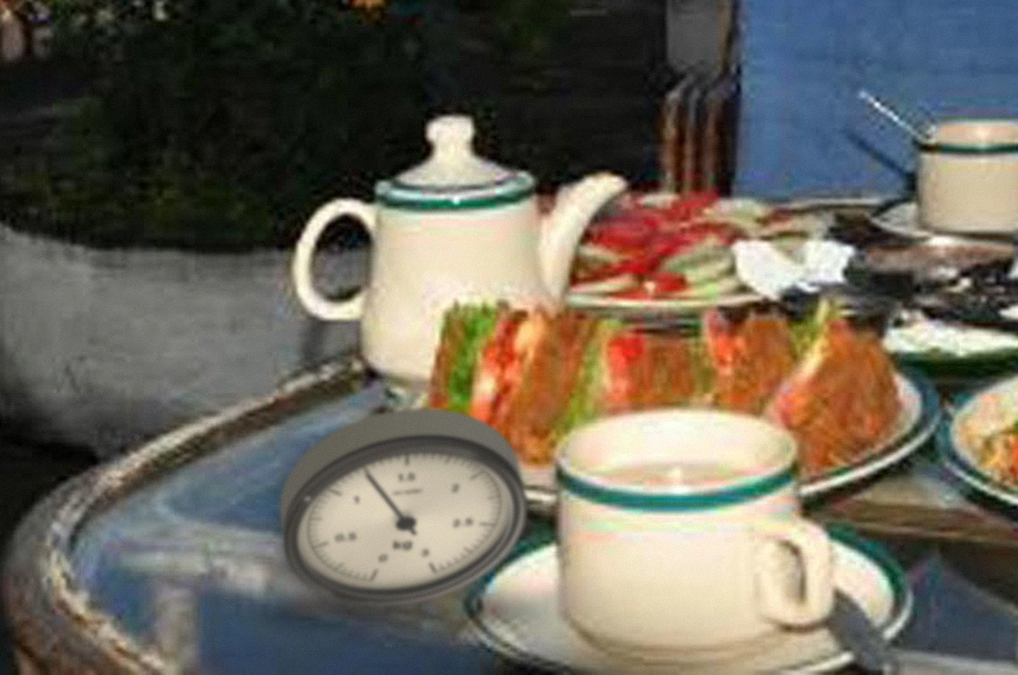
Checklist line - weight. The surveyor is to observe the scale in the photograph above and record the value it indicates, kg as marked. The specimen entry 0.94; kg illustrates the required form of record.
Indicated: 1.25; kg
